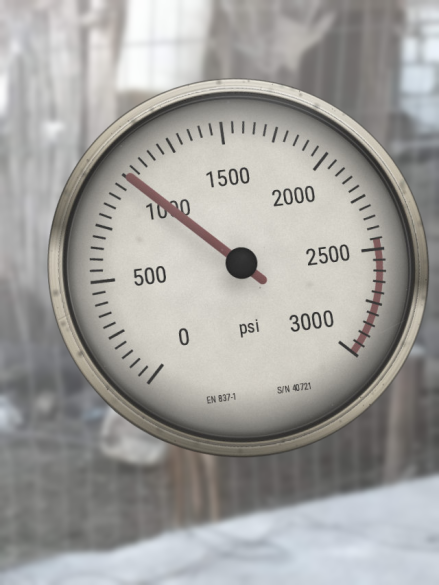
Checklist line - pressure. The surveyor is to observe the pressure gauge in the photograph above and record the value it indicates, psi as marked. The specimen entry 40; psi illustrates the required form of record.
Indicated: 1000; psi
